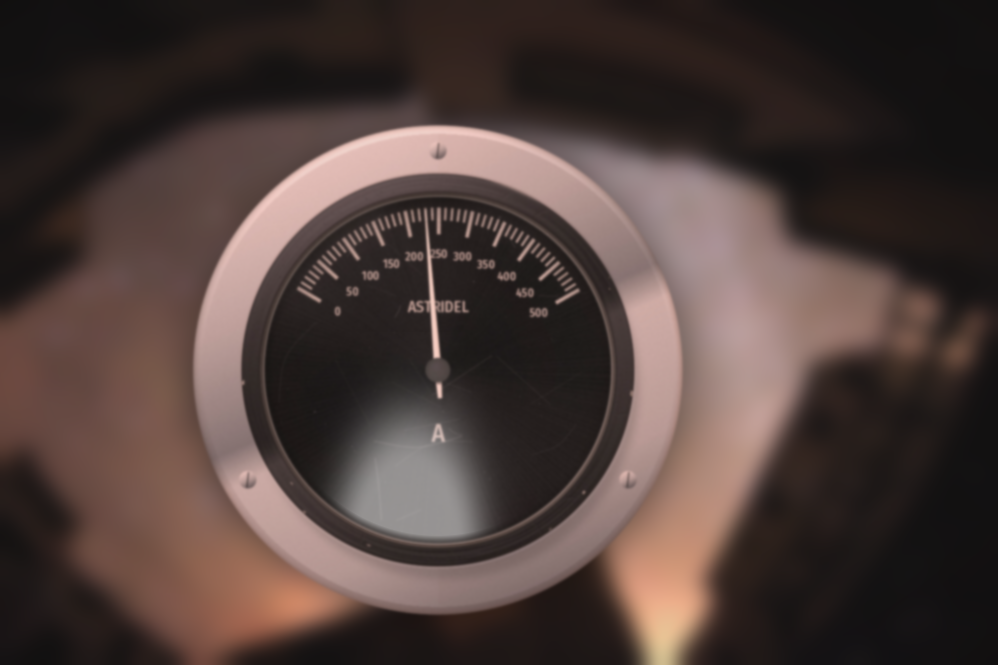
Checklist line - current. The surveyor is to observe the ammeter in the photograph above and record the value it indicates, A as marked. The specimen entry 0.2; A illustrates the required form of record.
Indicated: 230; A
